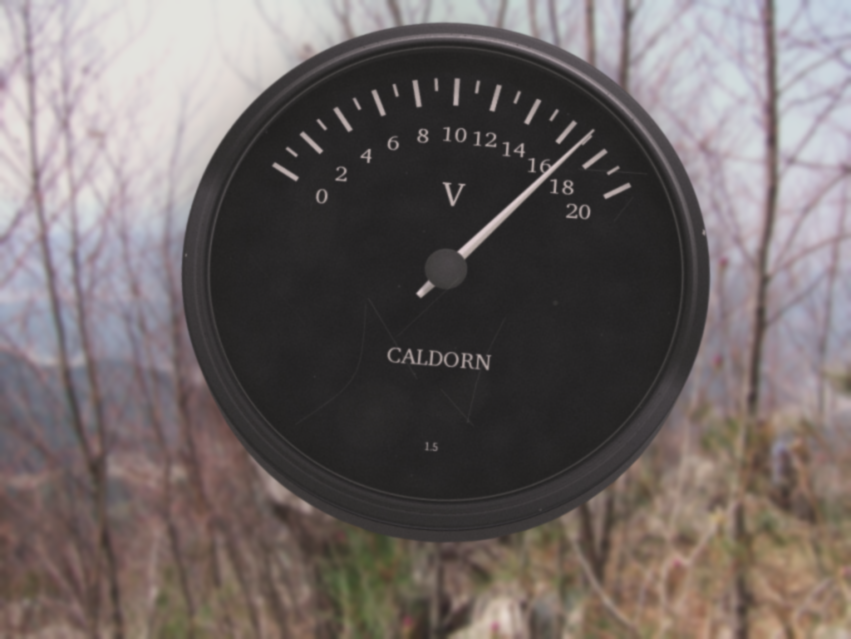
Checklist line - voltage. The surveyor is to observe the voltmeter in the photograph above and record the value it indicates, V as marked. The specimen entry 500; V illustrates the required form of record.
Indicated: 17; V
